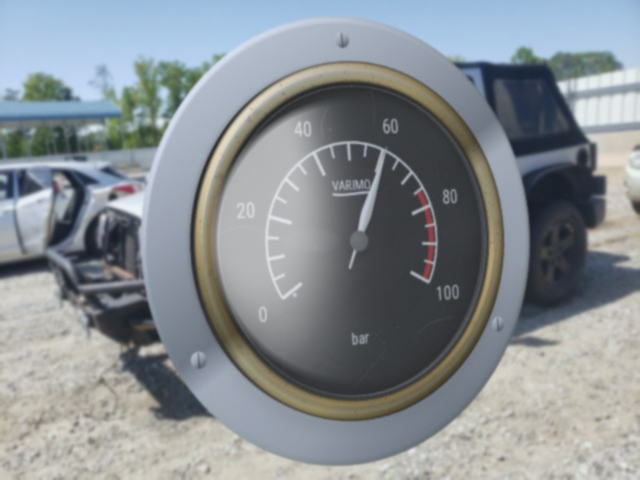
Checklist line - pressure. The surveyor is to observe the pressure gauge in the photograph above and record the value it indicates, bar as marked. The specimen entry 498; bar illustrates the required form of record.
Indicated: 60; bar
